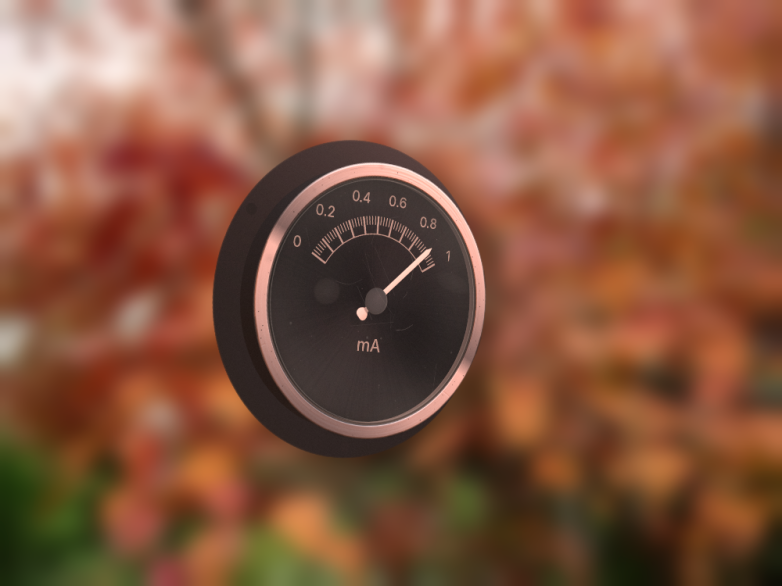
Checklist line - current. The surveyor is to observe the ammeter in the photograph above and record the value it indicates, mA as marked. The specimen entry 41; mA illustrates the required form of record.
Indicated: 0.9; mA
